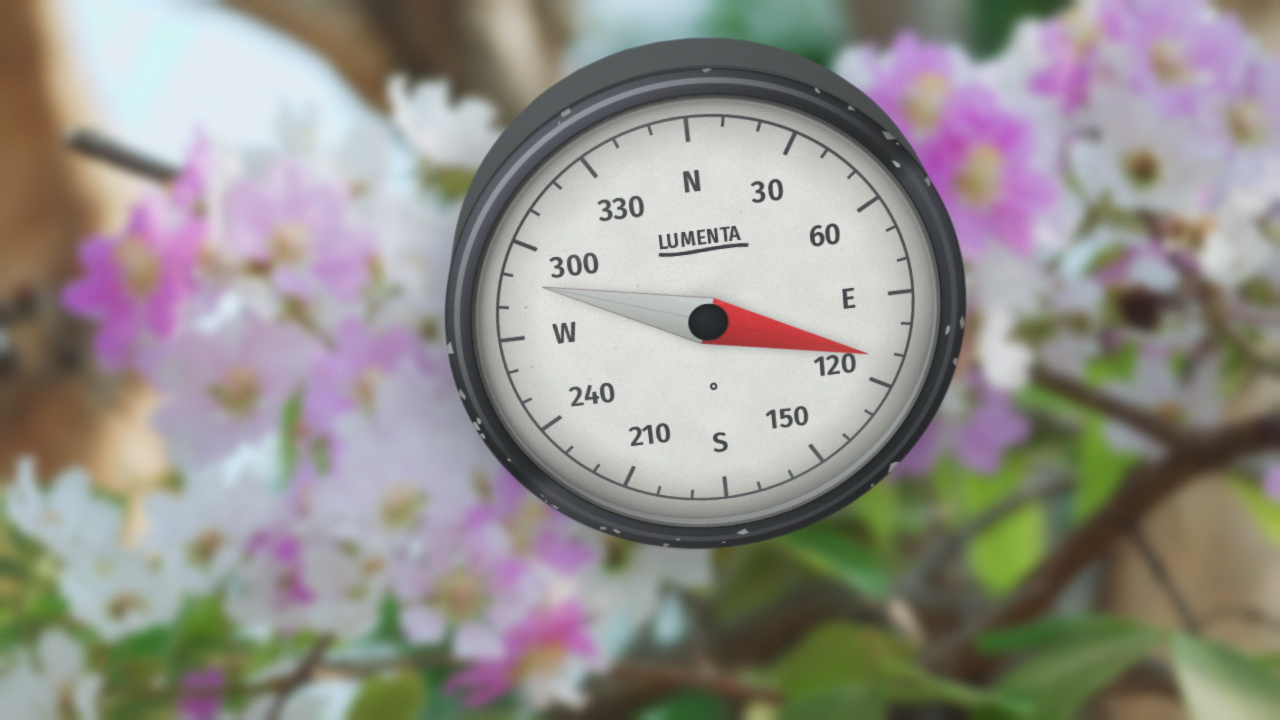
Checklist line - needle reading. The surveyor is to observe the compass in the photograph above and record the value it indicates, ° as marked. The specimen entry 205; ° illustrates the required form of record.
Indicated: 110; °
